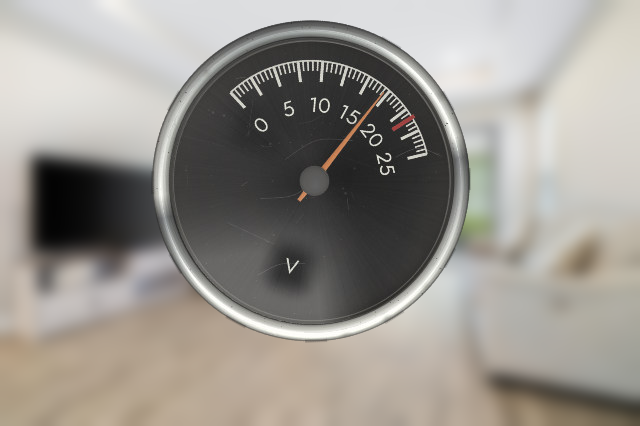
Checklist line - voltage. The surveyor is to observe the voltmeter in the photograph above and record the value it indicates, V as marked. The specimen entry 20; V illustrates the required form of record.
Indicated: 17; V
